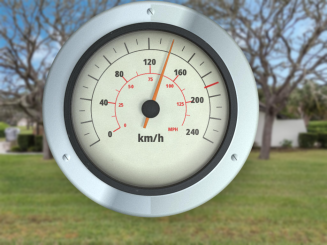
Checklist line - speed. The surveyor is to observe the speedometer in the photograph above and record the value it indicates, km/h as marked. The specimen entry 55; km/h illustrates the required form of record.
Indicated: 140; km/h
